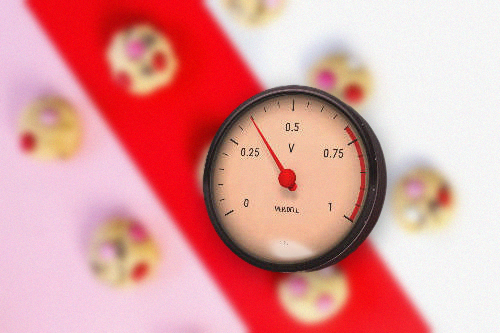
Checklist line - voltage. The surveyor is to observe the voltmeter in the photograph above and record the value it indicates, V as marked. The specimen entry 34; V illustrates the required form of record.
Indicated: 0.35; V
